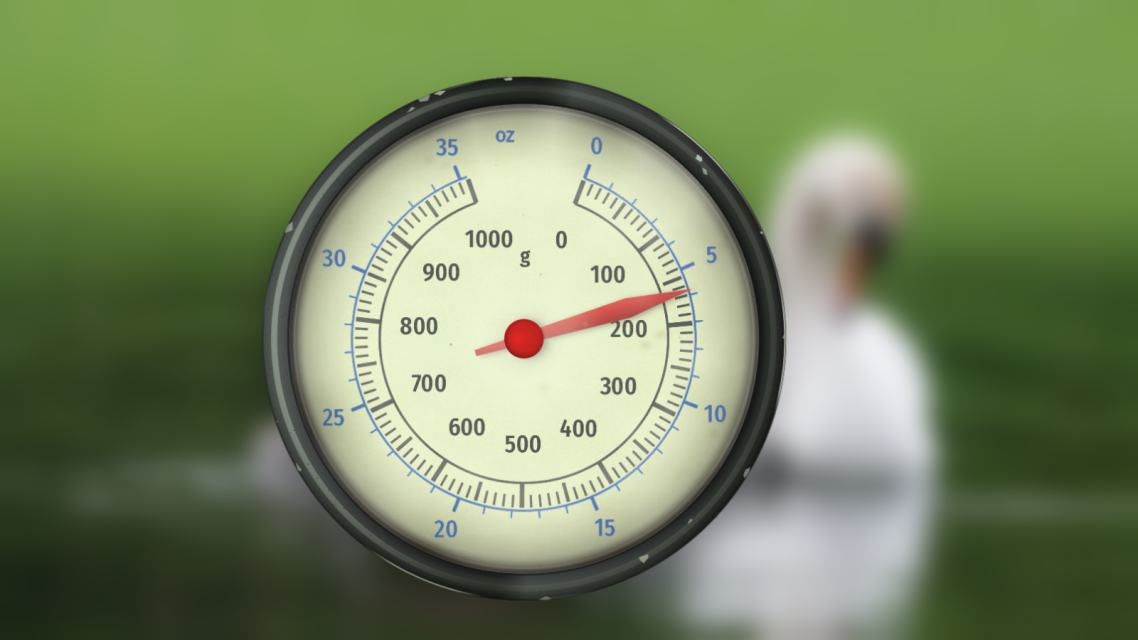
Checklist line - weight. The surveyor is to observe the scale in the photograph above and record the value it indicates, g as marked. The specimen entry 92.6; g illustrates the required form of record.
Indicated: 165; g
